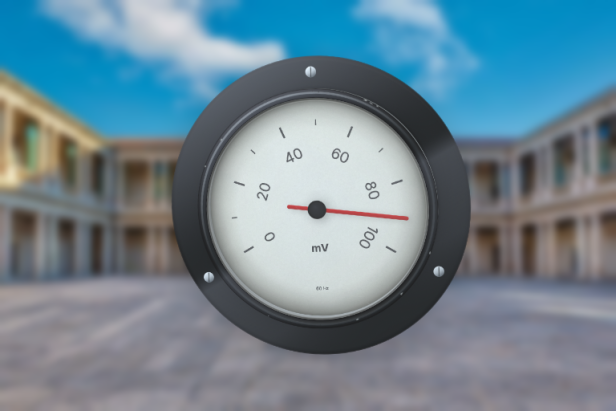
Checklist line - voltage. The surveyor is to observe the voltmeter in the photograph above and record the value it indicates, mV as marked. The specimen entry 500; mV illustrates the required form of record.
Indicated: 90; mV
